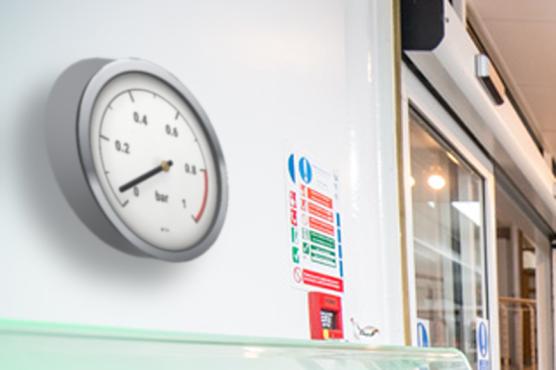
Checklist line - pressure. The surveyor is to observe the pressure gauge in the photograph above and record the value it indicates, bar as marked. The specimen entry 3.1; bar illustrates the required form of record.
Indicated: 0.05; bar
